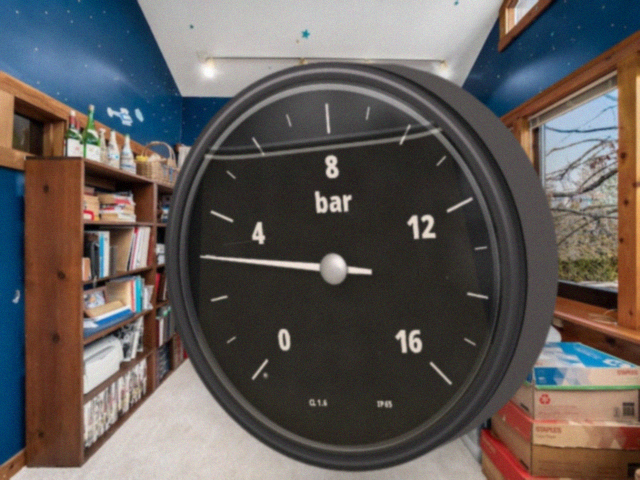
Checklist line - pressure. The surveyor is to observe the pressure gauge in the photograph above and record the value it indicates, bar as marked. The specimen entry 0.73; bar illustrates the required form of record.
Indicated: 3; bar
